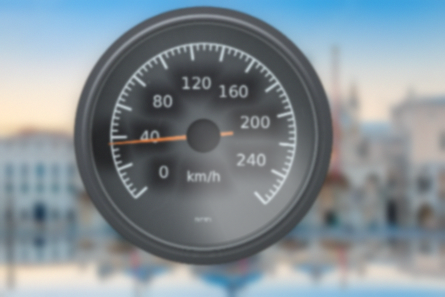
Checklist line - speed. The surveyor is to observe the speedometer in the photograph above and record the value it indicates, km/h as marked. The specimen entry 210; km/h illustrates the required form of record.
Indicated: 36; km/h
